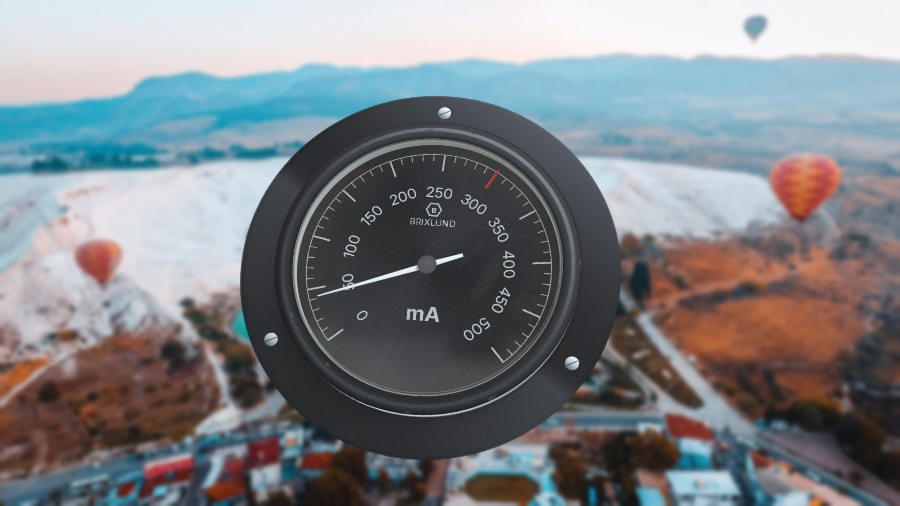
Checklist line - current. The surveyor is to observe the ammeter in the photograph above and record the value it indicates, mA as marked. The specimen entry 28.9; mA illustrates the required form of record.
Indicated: 40; mA
